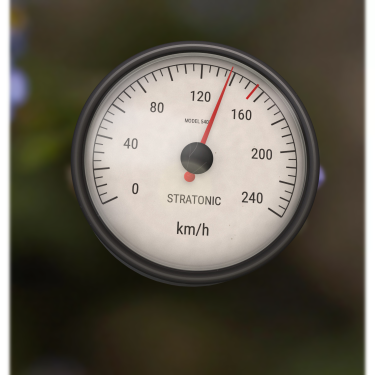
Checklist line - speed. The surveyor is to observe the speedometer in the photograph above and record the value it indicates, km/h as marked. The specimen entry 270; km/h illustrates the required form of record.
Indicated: 137.5; km/h
